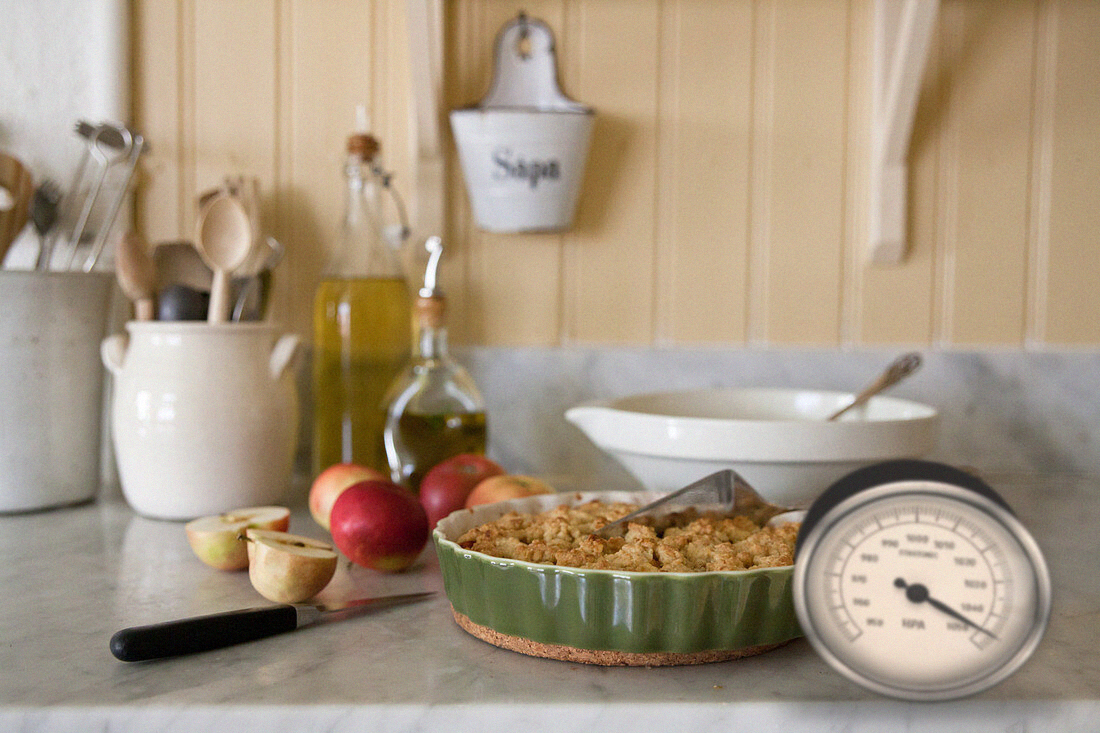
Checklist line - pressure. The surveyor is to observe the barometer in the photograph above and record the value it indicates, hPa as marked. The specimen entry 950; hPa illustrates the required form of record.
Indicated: 1045; hPa
